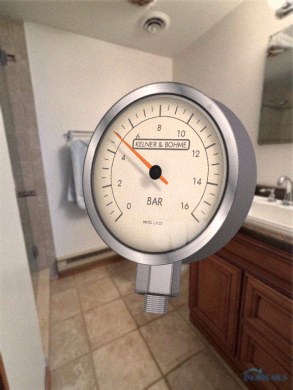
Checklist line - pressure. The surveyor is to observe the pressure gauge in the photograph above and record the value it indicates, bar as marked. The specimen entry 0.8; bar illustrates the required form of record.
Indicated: 5; bar
